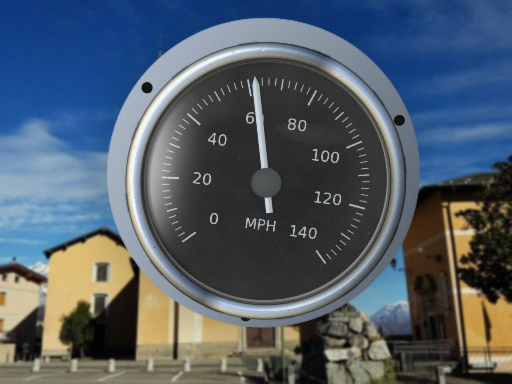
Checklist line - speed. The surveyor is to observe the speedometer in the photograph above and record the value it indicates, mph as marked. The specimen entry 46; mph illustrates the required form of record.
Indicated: 62; mph
